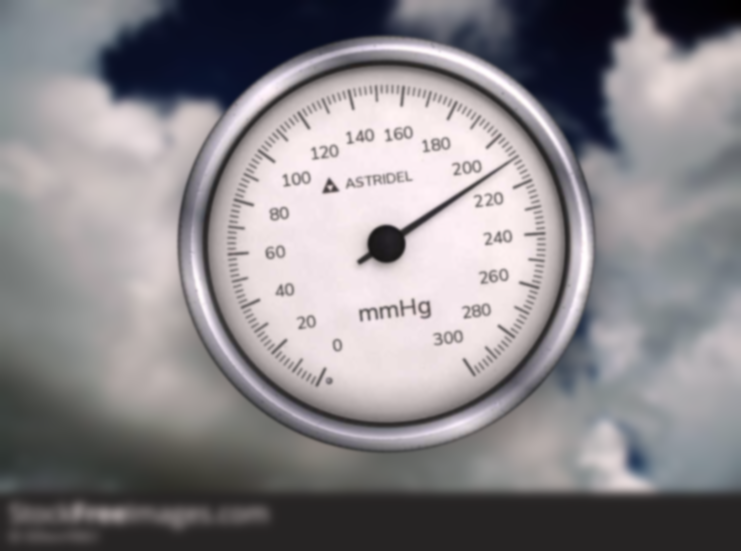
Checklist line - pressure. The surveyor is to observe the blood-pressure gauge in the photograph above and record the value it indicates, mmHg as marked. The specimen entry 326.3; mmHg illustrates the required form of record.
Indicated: 210; mmHg
